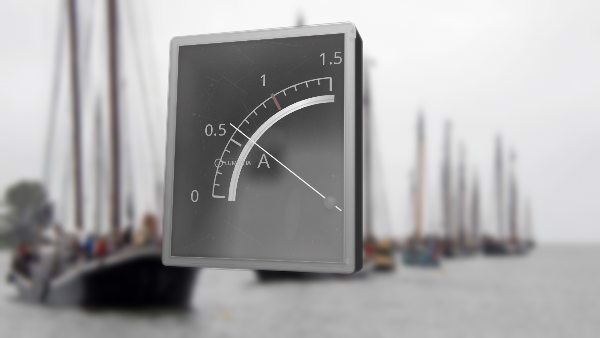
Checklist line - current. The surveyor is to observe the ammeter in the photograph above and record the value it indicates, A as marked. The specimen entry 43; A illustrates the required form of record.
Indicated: 0.6; A
